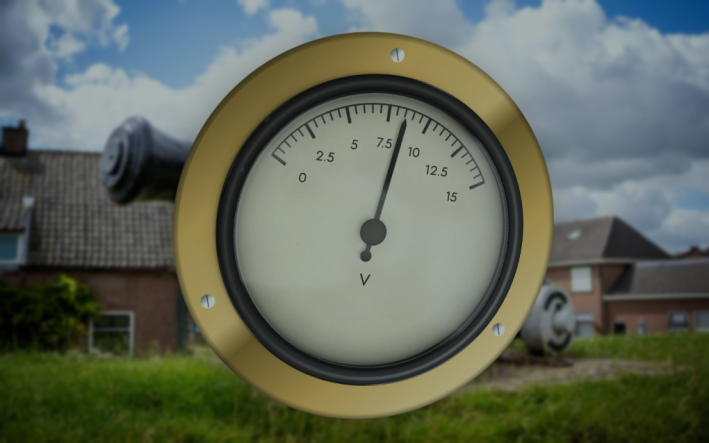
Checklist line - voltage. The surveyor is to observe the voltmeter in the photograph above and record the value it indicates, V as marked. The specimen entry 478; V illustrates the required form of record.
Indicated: 8.5; V
